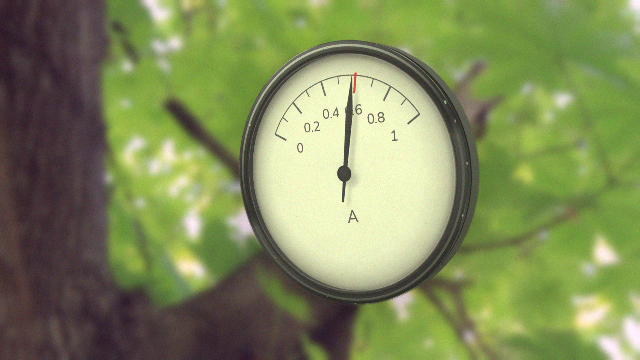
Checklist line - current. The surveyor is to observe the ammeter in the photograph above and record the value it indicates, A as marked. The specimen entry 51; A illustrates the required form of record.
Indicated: 0.6; A
